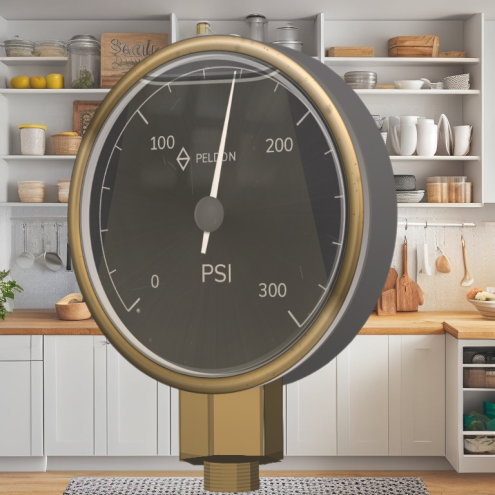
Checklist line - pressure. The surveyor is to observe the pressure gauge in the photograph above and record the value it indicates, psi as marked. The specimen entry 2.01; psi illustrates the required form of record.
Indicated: 160; psi
